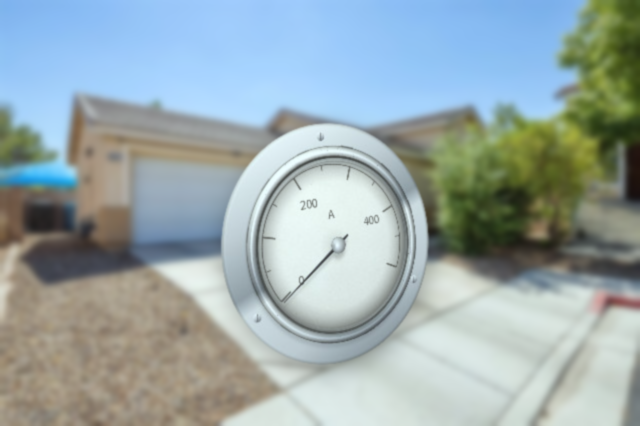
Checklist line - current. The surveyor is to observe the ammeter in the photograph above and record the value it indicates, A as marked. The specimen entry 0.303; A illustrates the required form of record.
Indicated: 0; A
